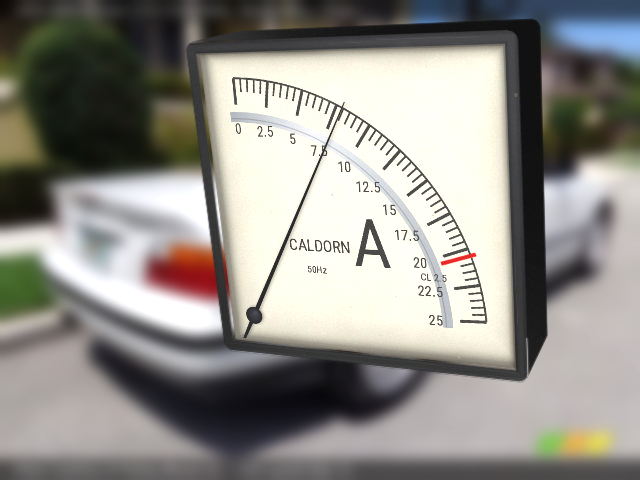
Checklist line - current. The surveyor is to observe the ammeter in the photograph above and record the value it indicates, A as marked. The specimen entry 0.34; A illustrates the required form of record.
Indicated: 8; A
